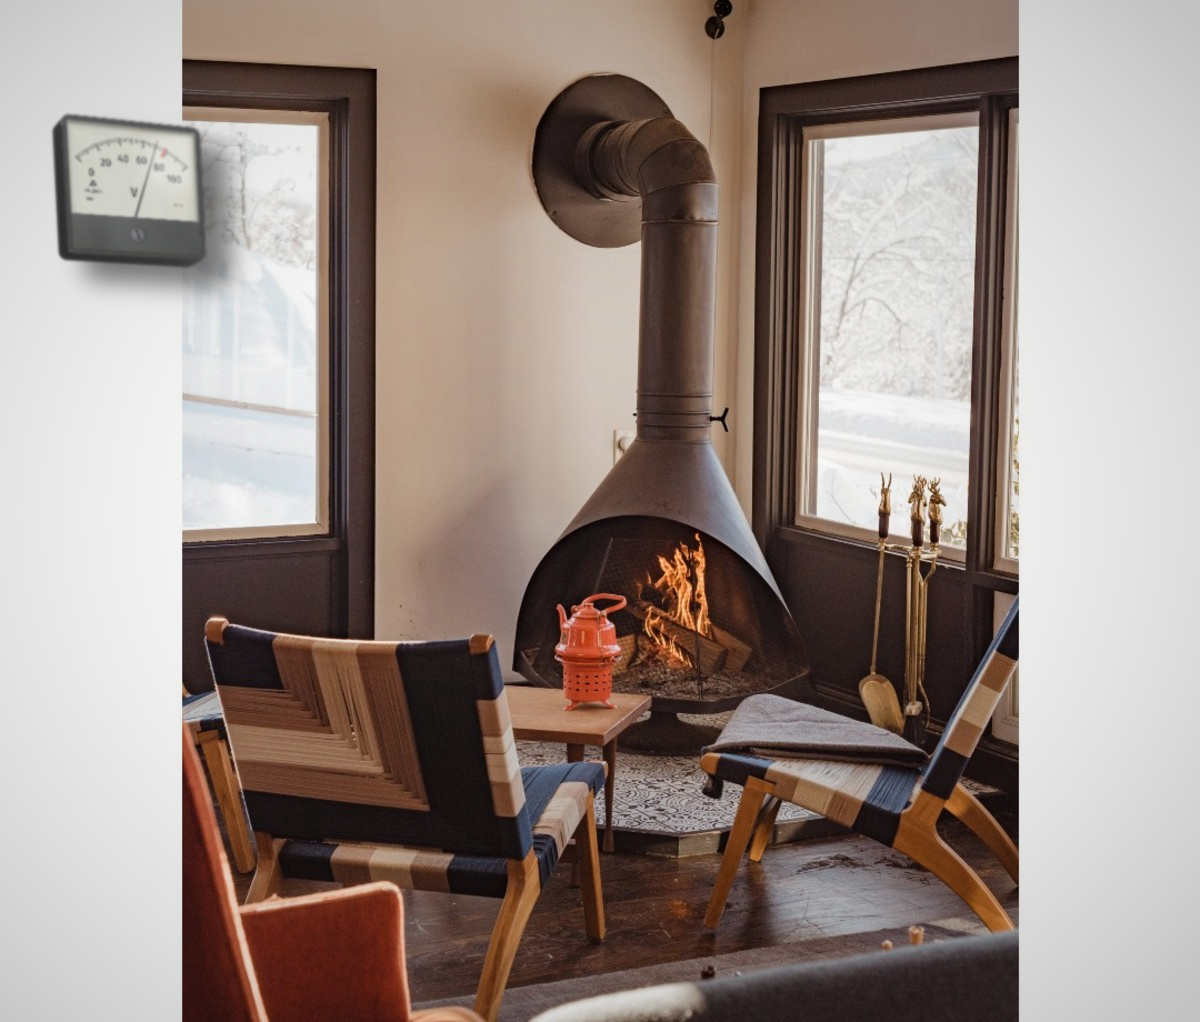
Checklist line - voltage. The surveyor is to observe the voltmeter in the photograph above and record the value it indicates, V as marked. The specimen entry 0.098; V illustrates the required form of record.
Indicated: 70; V
